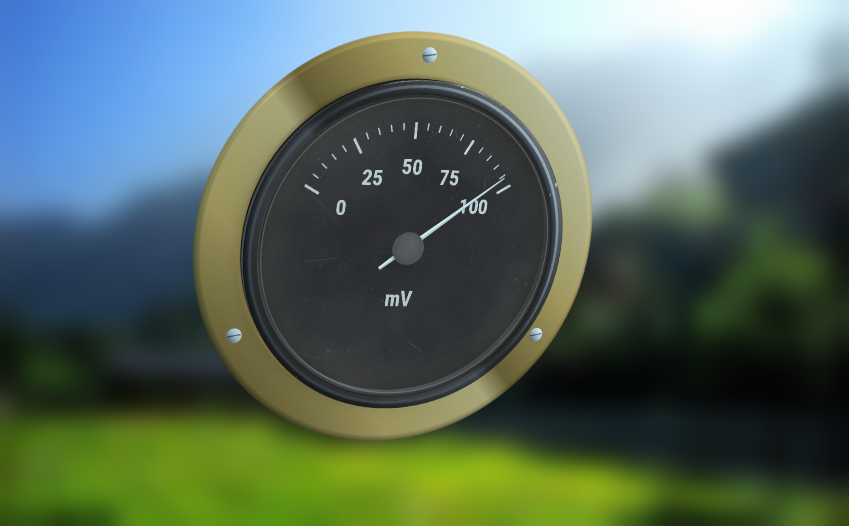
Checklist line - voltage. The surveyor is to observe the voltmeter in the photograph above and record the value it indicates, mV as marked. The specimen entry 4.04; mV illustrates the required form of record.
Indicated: 95; mV
